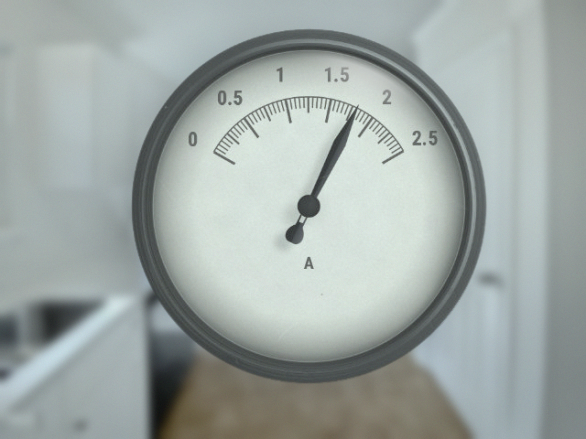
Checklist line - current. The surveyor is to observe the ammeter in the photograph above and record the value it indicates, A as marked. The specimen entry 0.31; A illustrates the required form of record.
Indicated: 1.8; A
